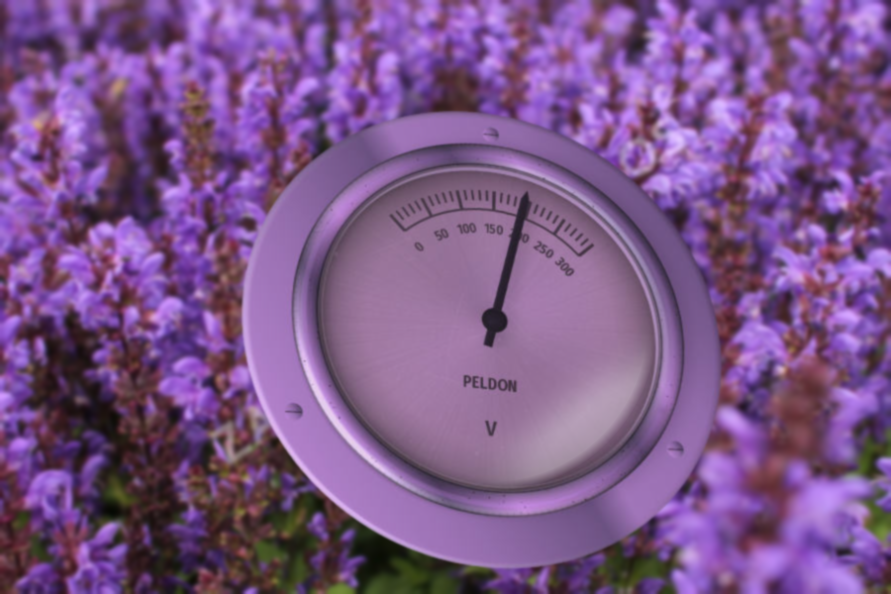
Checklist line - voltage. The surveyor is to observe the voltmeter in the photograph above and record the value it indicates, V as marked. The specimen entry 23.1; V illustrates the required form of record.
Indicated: 190; V
